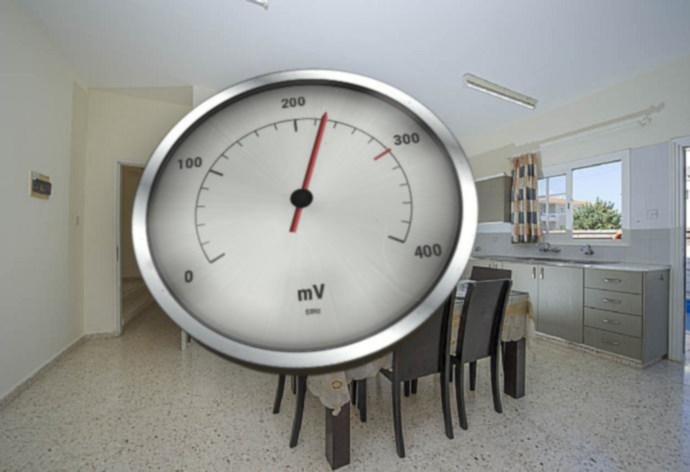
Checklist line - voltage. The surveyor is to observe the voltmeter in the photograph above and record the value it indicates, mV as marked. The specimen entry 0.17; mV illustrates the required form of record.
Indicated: 230; mV
